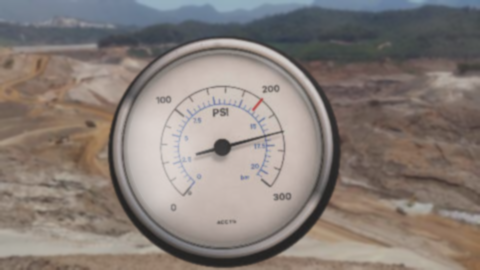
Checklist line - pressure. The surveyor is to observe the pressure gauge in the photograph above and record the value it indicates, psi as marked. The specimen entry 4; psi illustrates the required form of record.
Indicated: 240; psi
